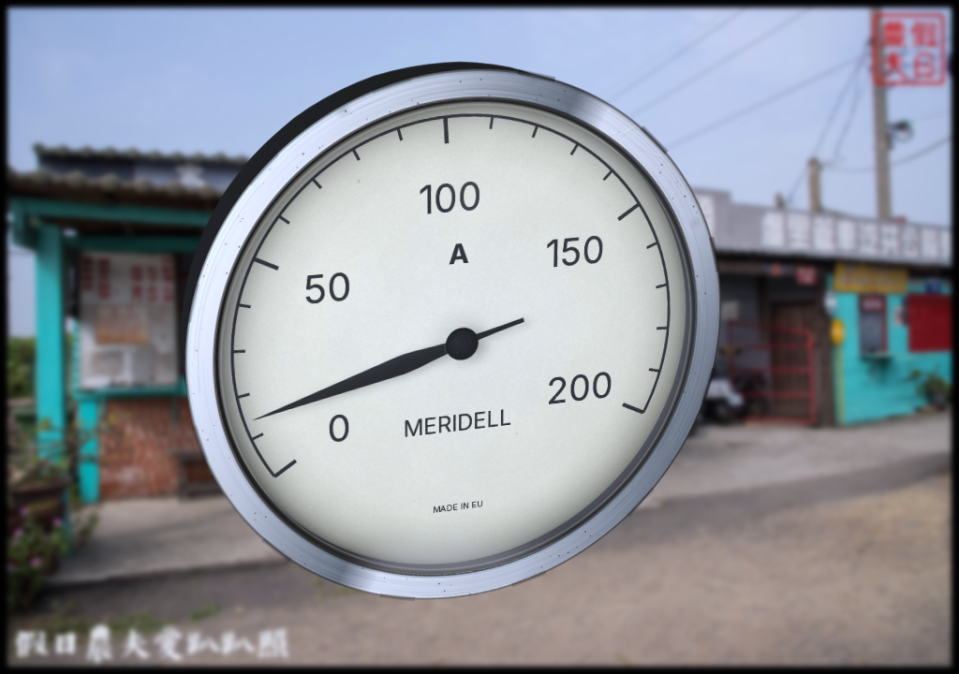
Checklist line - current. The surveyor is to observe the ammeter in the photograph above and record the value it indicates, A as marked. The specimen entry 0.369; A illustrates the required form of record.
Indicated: 15; A
